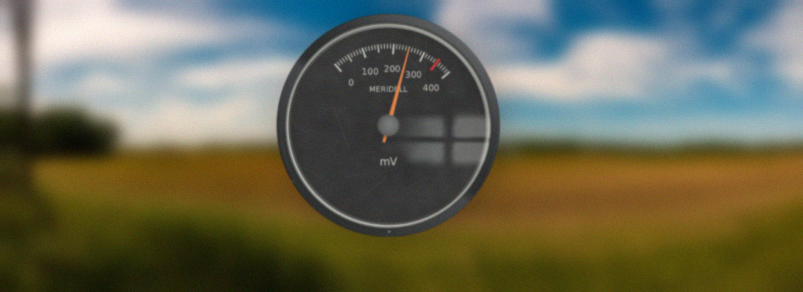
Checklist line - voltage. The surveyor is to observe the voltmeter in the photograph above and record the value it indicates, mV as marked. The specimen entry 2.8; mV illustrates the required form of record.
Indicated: 250; mV
